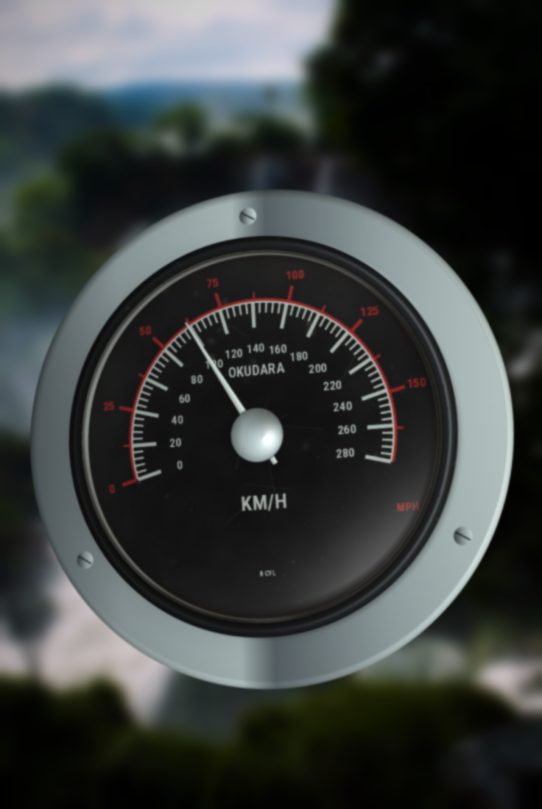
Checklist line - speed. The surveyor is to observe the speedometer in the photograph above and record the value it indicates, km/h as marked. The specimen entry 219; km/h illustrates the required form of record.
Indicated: 100; km/h
